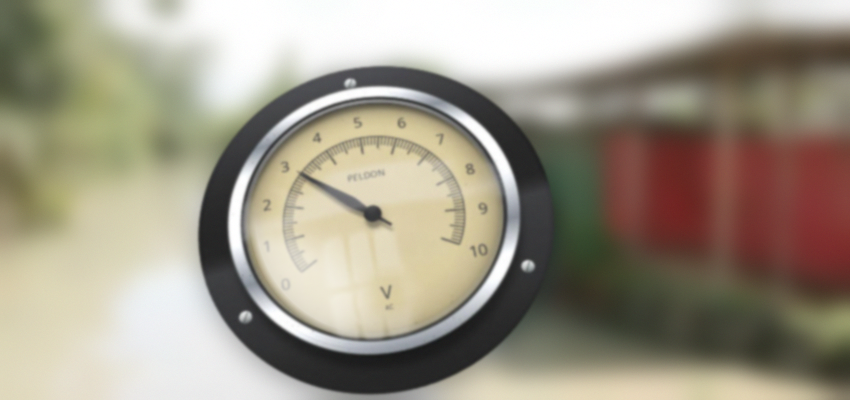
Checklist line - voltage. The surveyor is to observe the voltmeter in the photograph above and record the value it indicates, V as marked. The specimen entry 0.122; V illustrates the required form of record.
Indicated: 3; V
